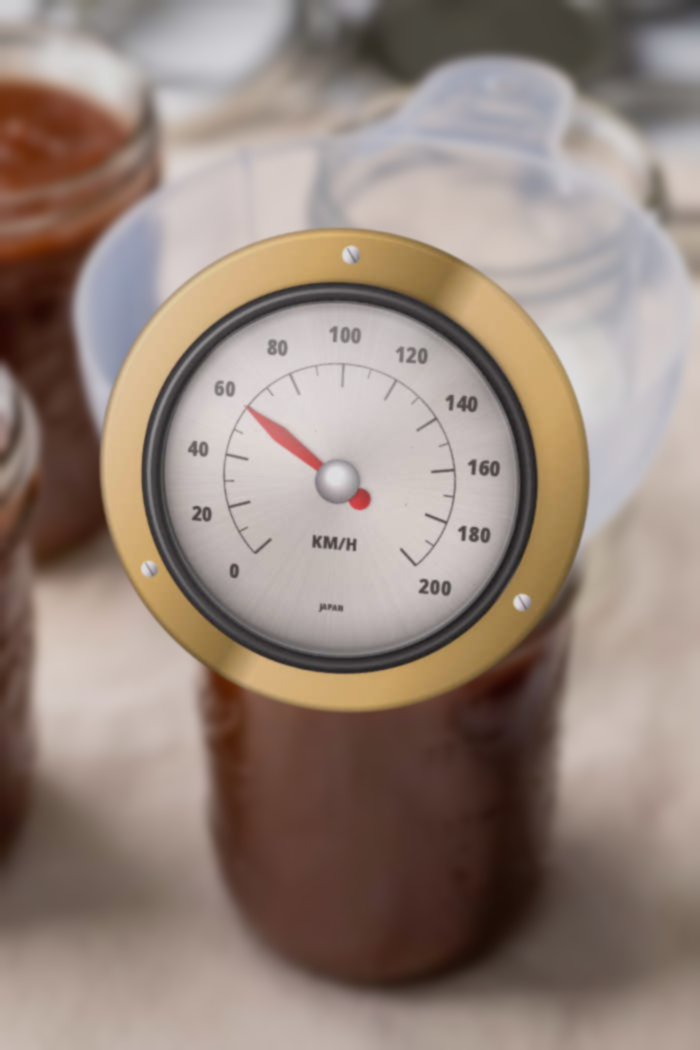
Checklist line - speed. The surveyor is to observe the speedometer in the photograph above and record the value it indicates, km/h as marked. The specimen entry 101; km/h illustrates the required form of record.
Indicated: 60; km/h
